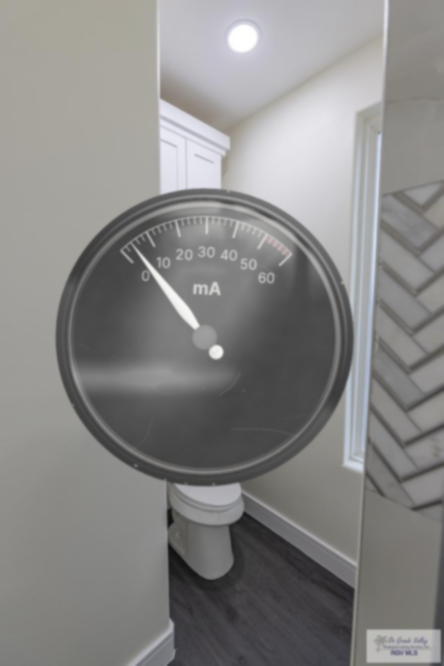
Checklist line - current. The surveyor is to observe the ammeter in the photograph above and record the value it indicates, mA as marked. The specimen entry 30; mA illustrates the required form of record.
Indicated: 4; mA
